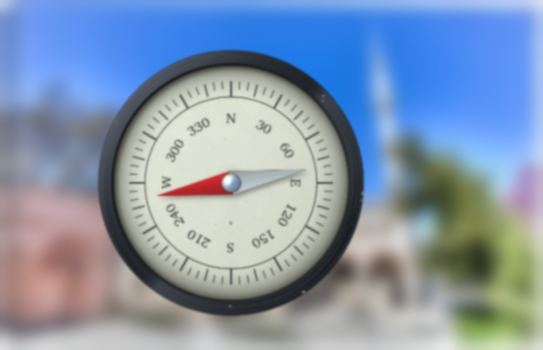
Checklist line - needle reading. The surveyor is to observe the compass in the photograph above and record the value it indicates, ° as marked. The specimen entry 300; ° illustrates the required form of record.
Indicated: 260; °
